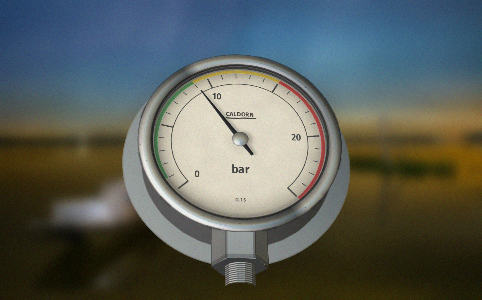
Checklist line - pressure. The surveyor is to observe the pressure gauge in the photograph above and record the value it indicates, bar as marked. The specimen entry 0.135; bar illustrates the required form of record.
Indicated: 9; bar
